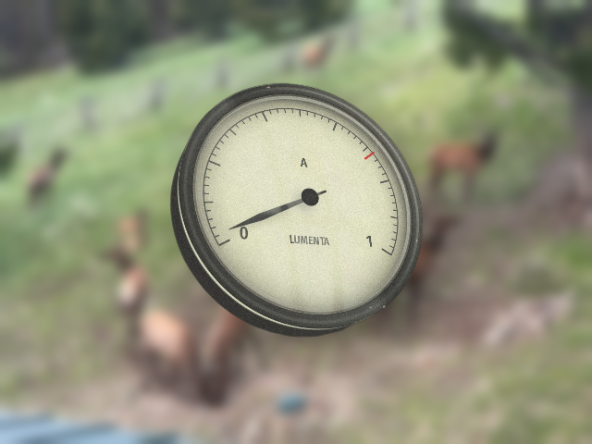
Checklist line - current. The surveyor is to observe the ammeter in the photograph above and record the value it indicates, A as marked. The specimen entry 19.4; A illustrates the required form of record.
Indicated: 0.02; A
